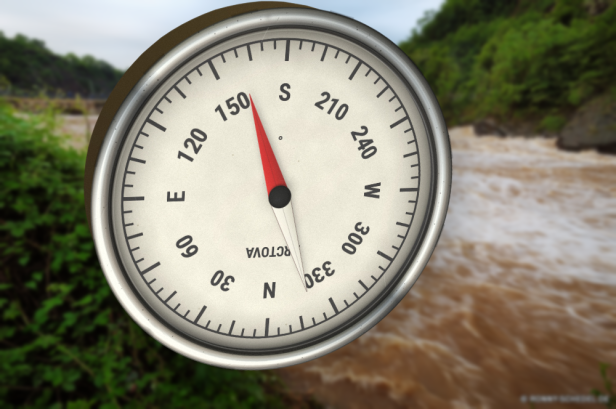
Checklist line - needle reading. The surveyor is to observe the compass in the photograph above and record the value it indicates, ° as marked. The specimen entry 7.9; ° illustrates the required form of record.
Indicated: 160; °
